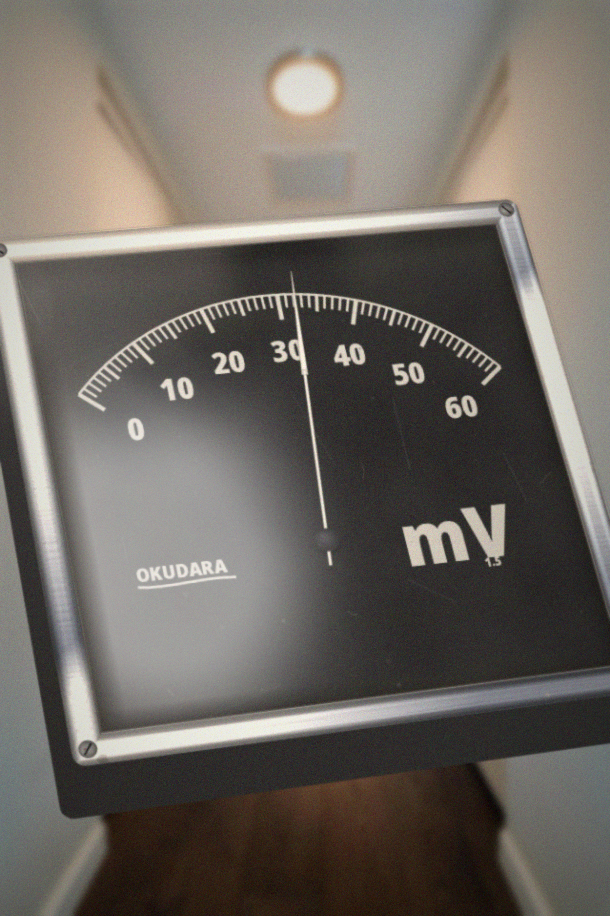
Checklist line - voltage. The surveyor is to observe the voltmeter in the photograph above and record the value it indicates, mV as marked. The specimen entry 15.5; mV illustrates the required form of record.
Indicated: 32; mV
